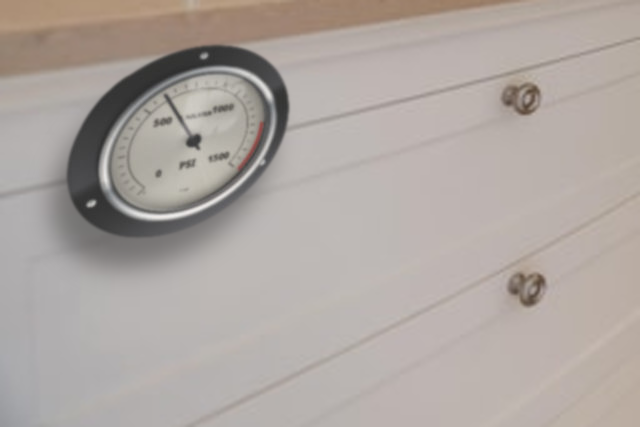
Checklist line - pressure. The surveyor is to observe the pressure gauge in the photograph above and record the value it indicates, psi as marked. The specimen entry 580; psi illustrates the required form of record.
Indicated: 600; psi
